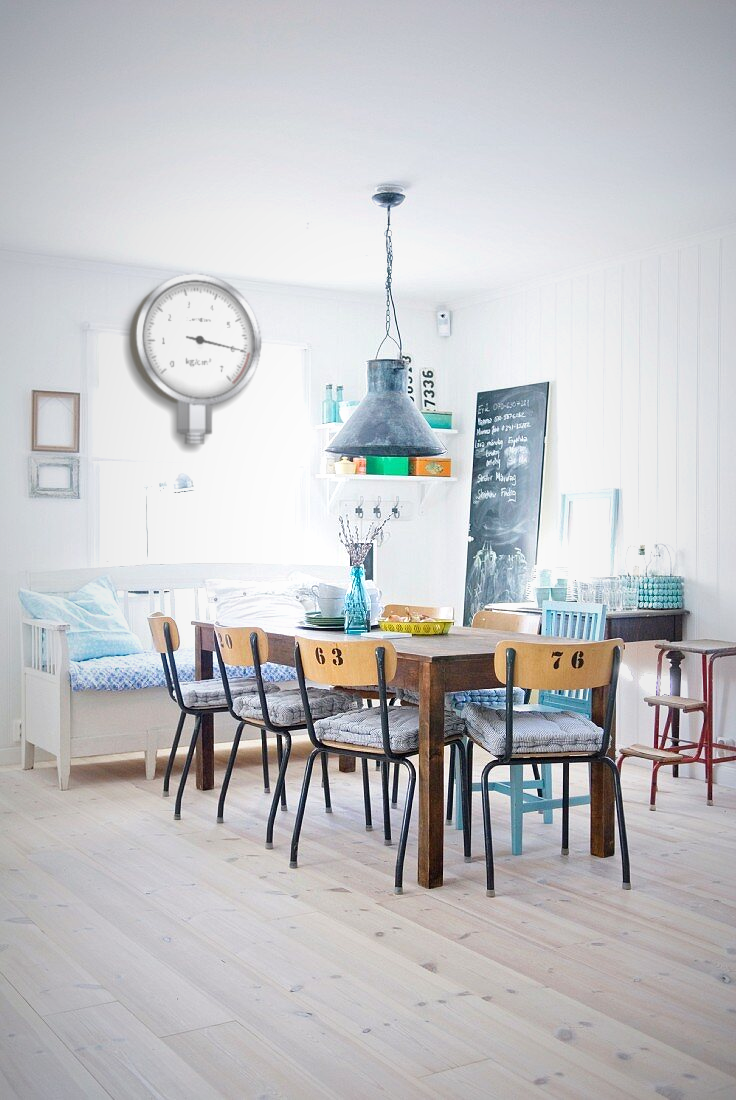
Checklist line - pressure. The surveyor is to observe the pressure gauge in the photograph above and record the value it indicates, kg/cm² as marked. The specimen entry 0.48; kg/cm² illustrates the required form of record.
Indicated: 6; kg/cm²
